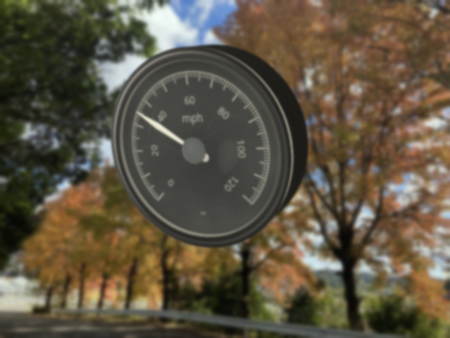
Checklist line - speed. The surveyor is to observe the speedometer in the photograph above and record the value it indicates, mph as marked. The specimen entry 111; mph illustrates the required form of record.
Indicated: 35; mph
